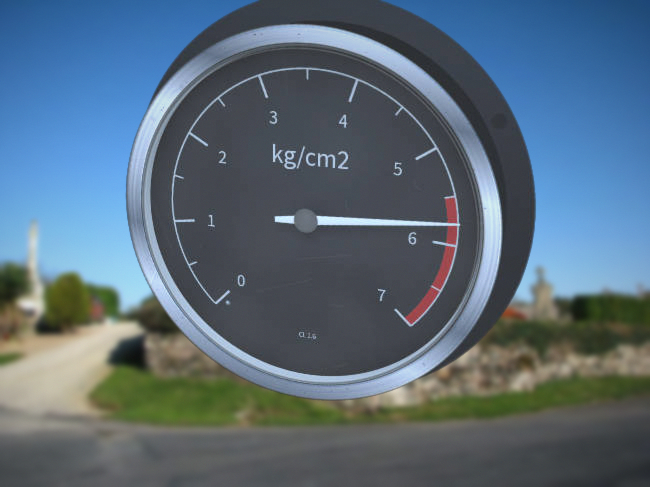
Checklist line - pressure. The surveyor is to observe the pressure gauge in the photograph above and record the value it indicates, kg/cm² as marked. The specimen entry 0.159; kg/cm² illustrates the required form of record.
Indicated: 5.75; kg/cm²
